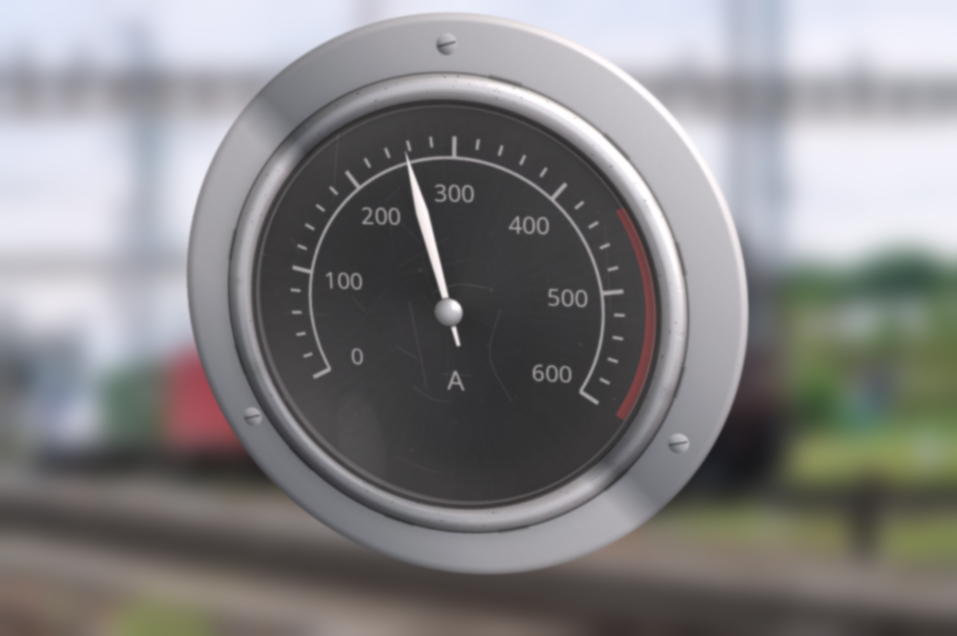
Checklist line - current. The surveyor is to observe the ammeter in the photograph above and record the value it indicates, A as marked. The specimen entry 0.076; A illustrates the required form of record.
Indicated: 260; A
